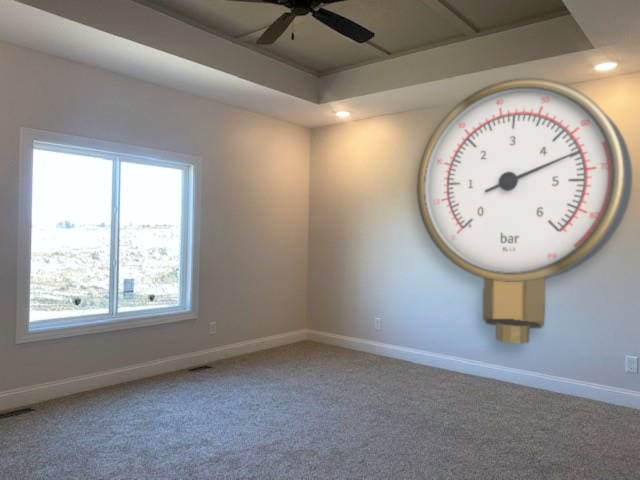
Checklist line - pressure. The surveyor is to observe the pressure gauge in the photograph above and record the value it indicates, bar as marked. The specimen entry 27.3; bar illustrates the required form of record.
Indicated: 4.5; bar
